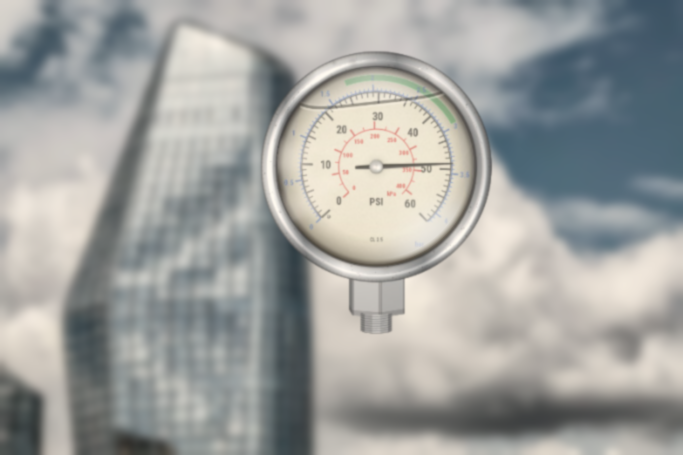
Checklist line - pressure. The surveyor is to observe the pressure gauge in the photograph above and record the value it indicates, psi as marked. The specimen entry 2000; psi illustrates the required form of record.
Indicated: 49; psi
